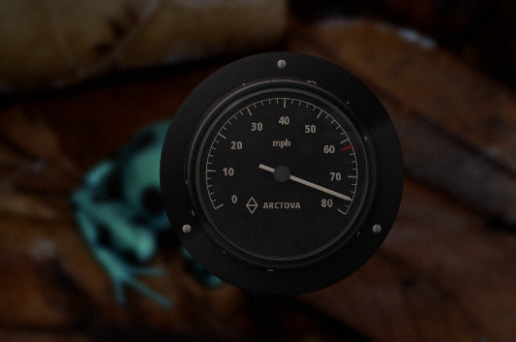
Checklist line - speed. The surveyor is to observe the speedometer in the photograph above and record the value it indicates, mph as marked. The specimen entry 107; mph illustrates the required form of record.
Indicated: 76; mph
